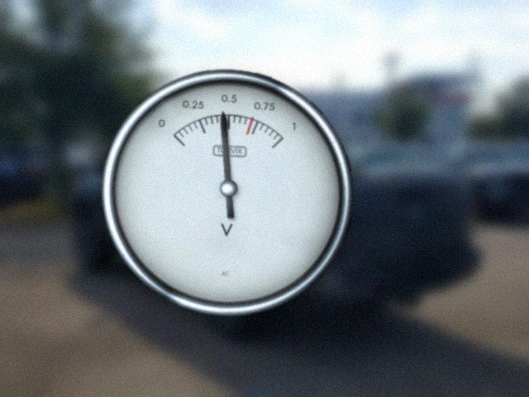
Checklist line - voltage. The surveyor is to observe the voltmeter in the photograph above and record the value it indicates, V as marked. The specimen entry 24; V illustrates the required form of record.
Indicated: 0.45; V
